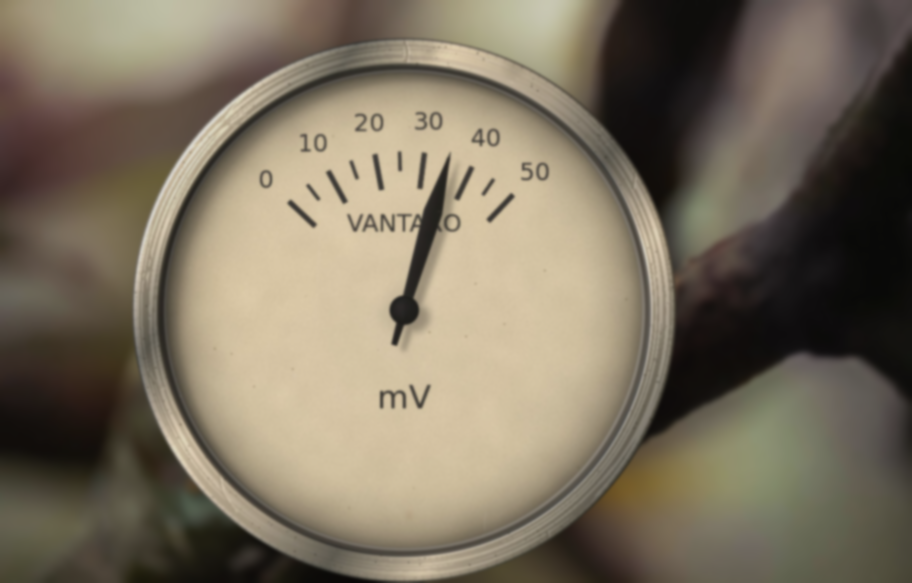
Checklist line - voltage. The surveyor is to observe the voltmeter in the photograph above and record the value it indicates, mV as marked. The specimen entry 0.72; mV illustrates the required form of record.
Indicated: 35; mV
